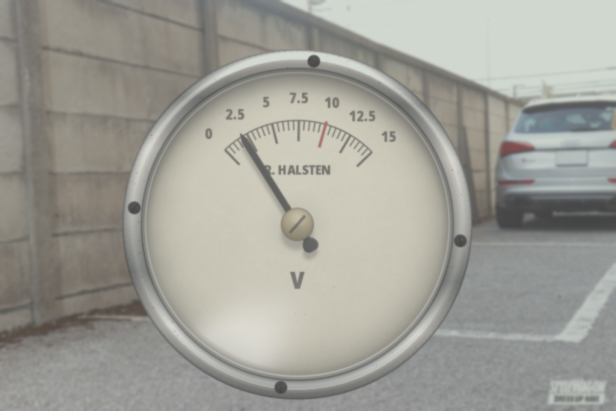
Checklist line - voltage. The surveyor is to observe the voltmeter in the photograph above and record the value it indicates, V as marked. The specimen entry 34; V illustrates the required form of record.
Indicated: 2; V
